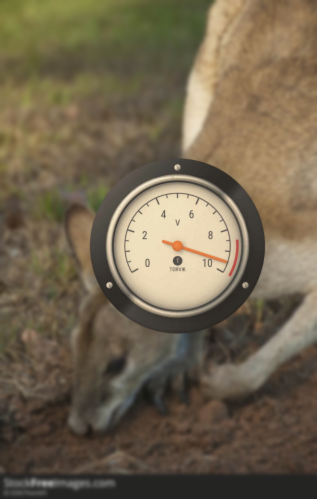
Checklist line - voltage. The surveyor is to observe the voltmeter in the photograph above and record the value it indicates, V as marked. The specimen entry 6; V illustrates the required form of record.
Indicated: 9.5; V
